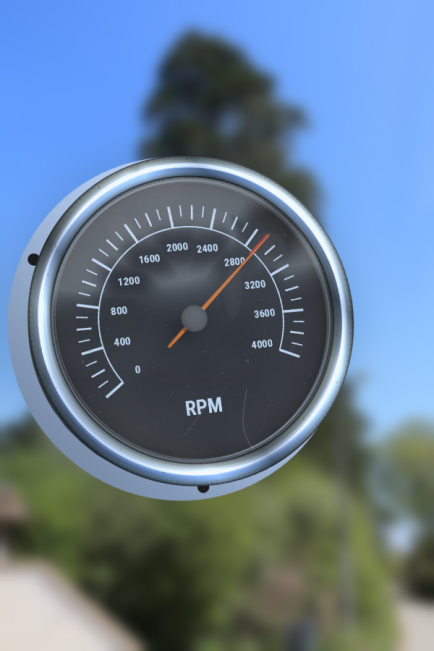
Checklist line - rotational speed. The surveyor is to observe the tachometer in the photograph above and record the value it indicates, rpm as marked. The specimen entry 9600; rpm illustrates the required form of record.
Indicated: 2900; rpm
